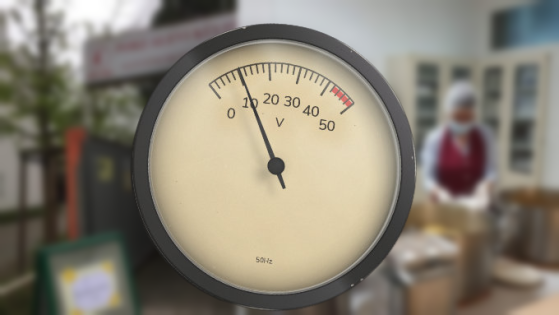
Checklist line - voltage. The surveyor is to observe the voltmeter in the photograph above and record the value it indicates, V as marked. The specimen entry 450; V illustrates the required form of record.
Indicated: 10; V
